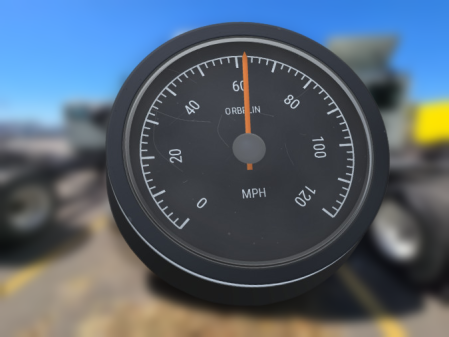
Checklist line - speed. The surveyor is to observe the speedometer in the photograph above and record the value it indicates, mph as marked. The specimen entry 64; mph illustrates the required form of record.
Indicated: 62; mph
